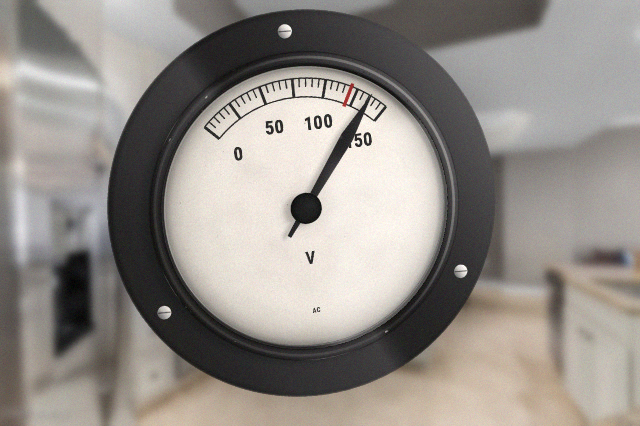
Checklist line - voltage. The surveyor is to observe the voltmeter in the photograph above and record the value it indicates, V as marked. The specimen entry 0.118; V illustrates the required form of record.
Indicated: 135; V
